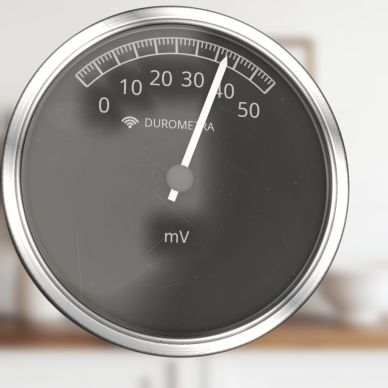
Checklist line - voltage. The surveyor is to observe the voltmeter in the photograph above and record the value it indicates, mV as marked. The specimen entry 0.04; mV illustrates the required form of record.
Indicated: 37; mV
